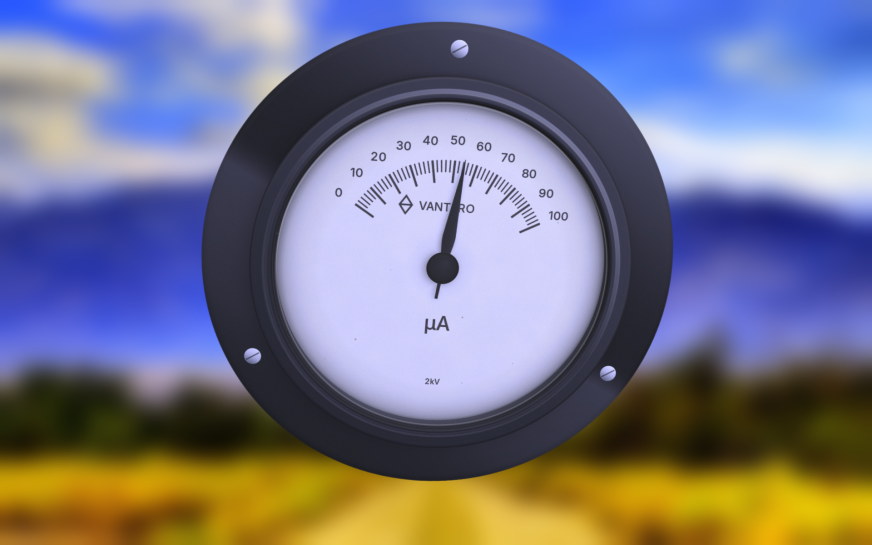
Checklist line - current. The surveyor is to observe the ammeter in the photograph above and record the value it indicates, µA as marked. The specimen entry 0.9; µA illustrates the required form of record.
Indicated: 54; µA
